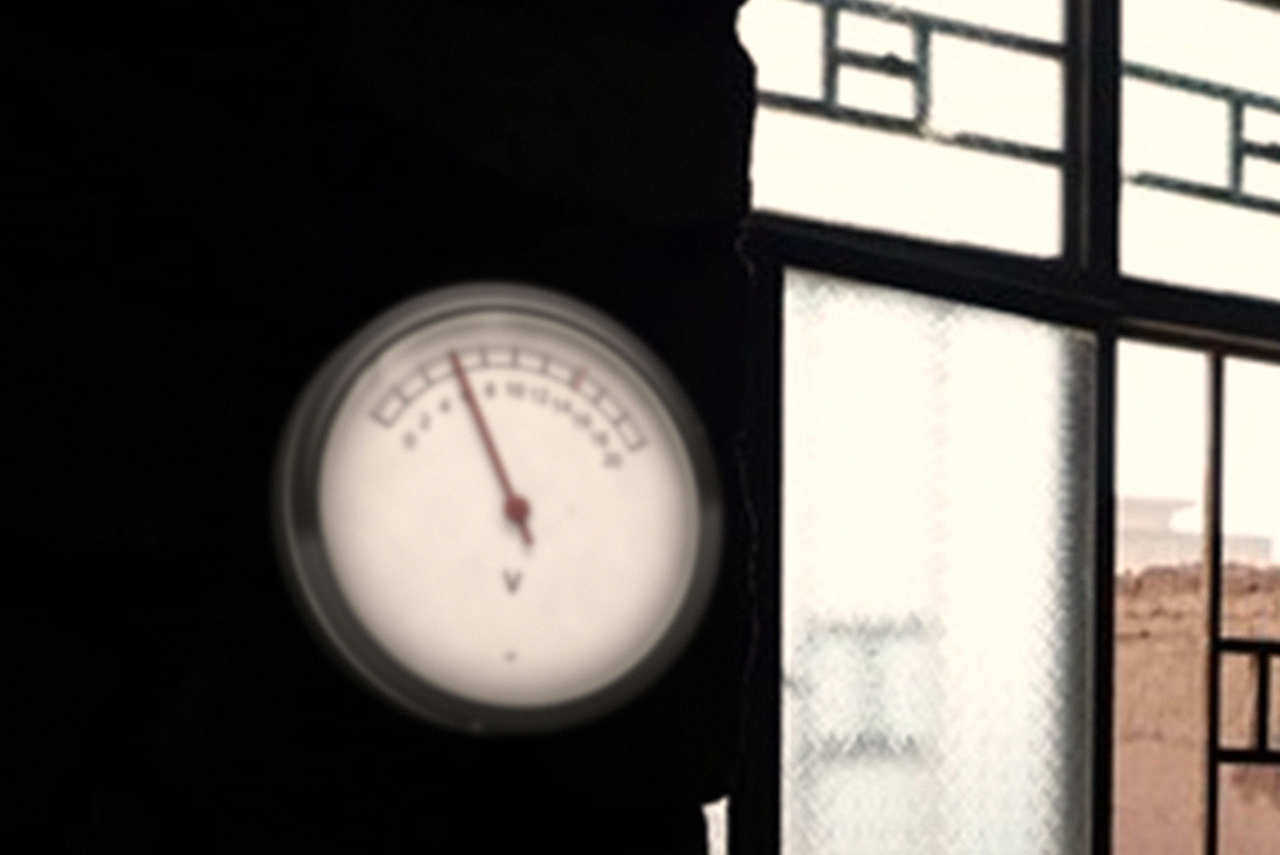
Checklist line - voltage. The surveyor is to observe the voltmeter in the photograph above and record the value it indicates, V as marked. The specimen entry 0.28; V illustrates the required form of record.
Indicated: 6; V
